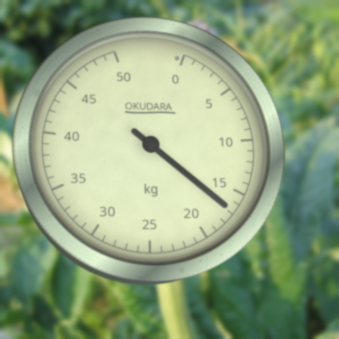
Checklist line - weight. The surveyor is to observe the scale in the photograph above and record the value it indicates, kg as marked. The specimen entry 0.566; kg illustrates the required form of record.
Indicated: 17; kg
